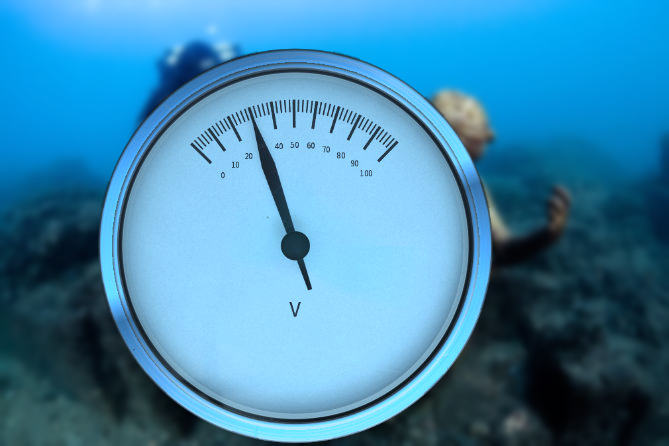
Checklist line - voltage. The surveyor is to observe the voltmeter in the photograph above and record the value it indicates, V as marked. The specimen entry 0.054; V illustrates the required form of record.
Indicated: 30; V
